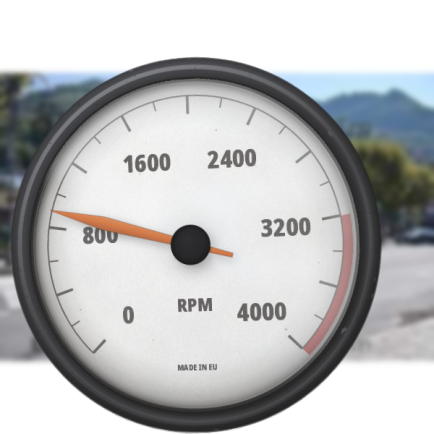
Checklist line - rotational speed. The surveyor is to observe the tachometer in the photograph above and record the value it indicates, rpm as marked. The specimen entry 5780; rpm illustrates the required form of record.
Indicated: 900; rpm
